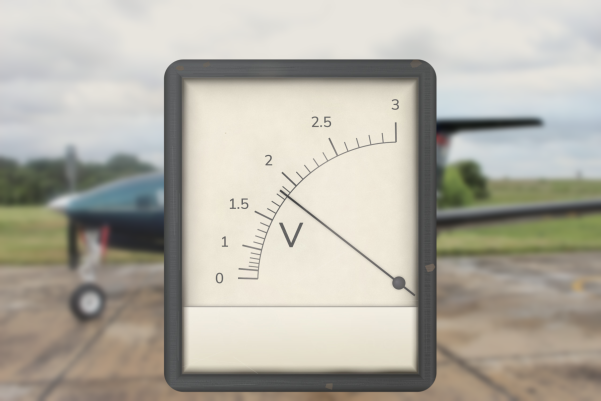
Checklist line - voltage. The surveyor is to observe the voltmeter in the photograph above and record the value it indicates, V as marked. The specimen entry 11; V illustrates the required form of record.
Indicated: 1.85; V
